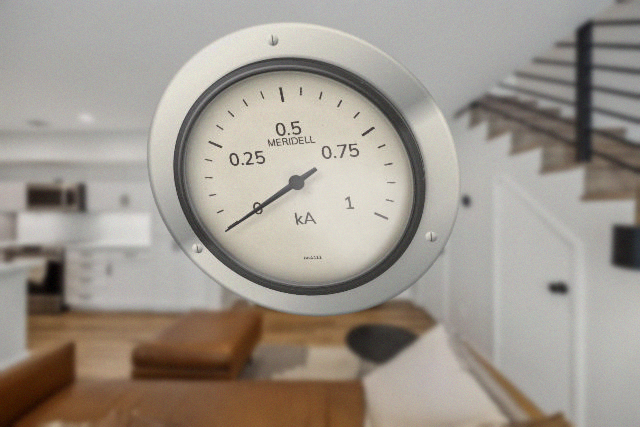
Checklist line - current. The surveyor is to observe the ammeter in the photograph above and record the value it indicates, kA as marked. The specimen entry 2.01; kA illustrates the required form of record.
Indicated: 0; kA
